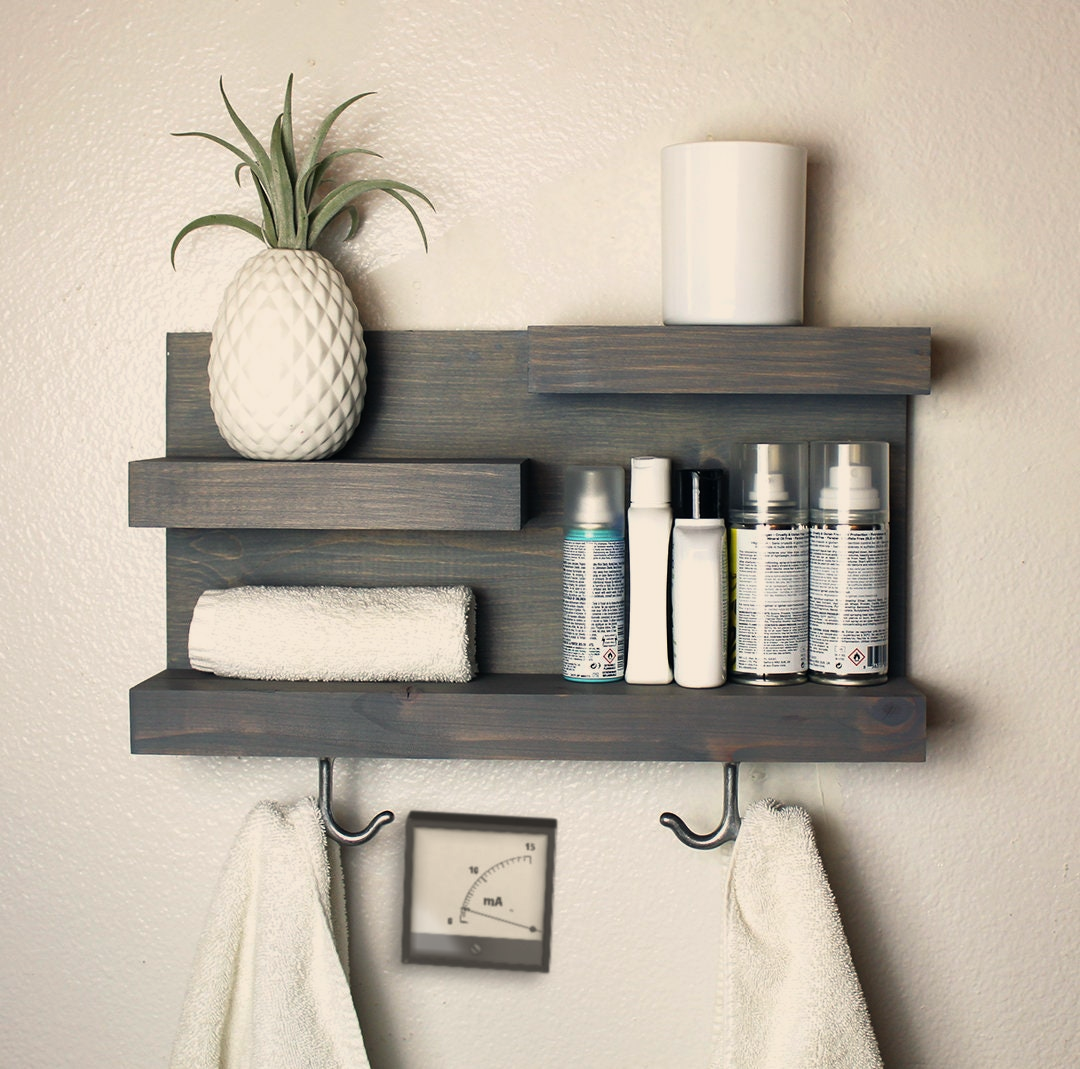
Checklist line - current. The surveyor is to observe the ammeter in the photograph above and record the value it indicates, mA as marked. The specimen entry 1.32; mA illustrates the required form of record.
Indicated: 5; mA
